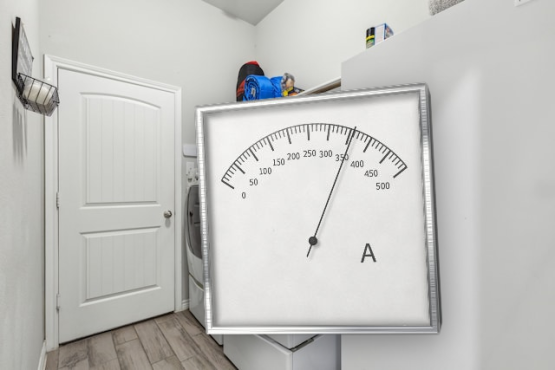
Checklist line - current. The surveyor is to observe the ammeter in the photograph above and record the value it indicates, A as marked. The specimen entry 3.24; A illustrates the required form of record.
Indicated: 360; A
